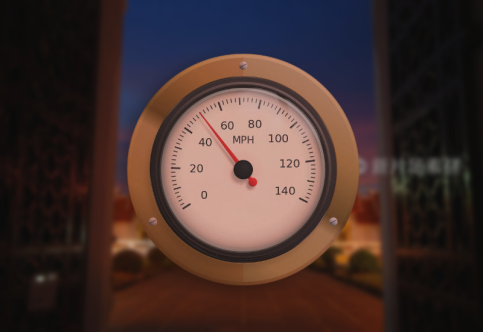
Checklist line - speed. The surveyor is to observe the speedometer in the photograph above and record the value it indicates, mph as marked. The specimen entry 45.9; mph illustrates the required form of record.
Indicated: 50; mph
